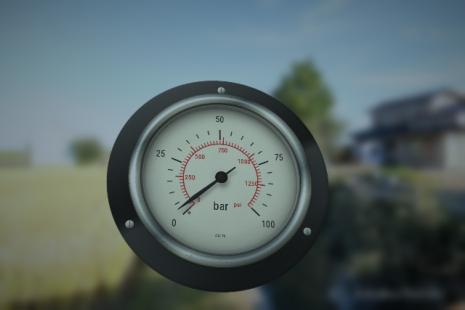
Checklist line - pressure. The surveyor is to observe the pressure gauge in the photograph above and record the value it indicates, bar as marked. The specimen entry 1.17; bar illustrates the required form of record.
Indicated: 2.5; bar
